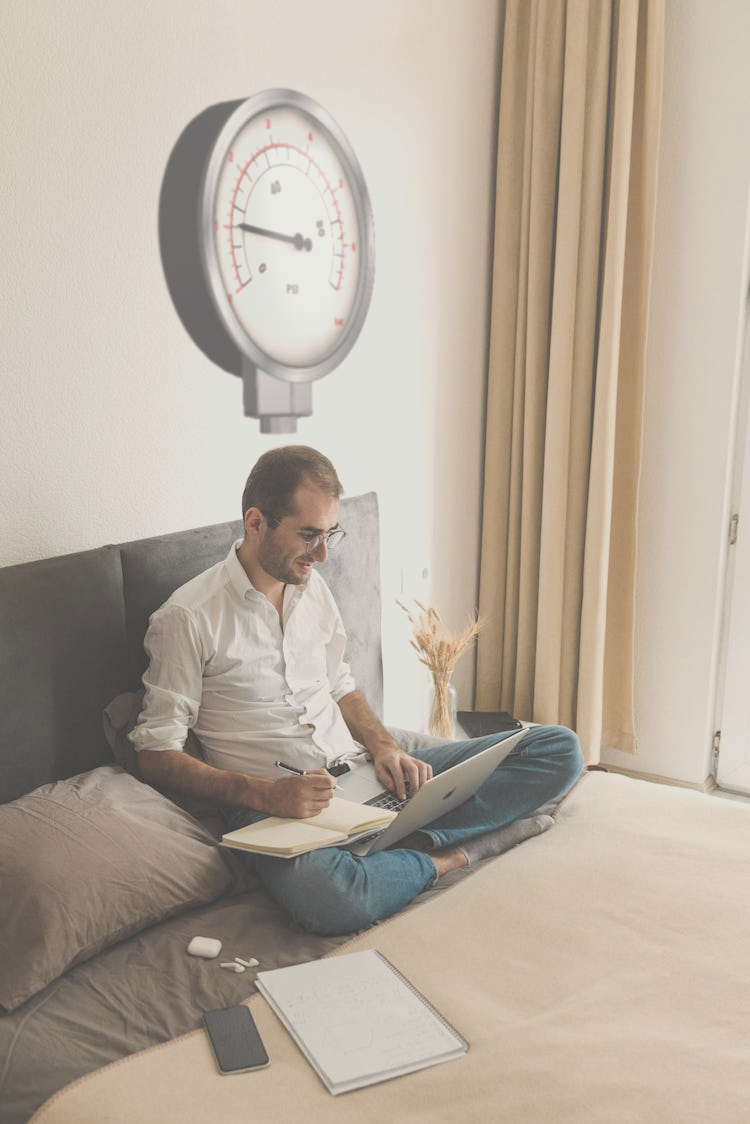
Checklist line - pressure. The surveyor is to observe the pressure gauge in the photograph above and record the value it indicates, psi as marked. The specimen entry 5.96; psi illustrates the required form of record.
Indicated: 15; psi
